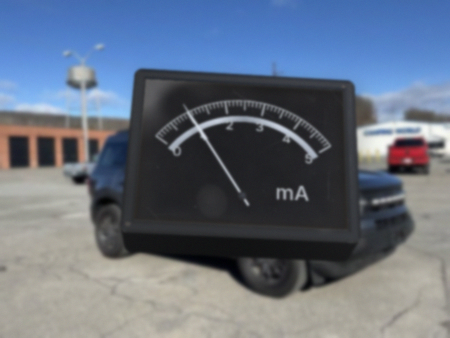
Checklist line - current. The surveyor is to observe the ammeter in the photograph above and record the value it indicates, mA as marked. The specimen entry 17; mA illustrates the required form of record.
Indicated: 1; mA
